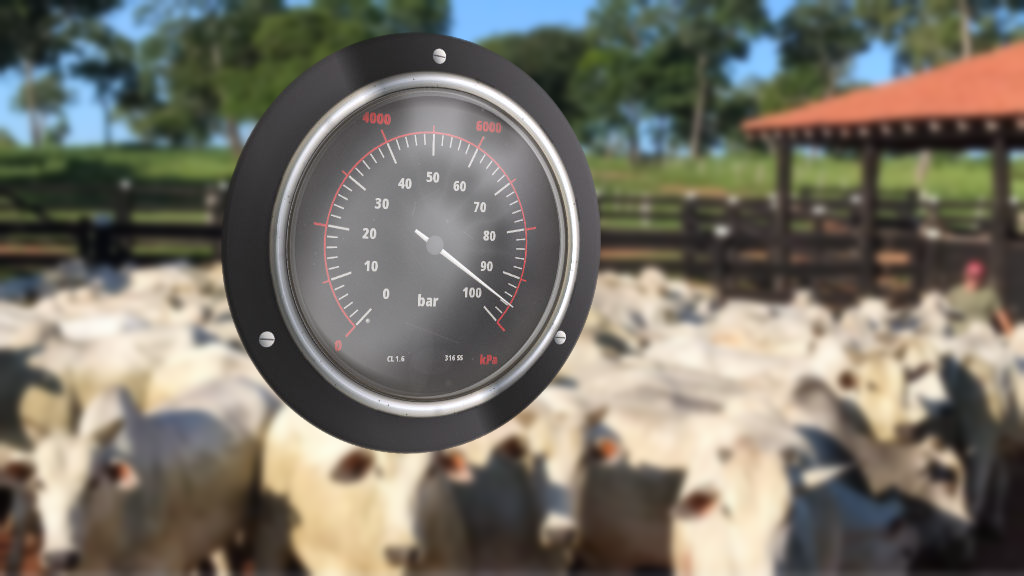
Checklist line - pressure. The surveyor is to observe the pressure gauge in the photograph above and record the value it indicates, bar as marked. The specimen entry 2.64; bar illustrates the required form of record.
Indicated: 96; bar
